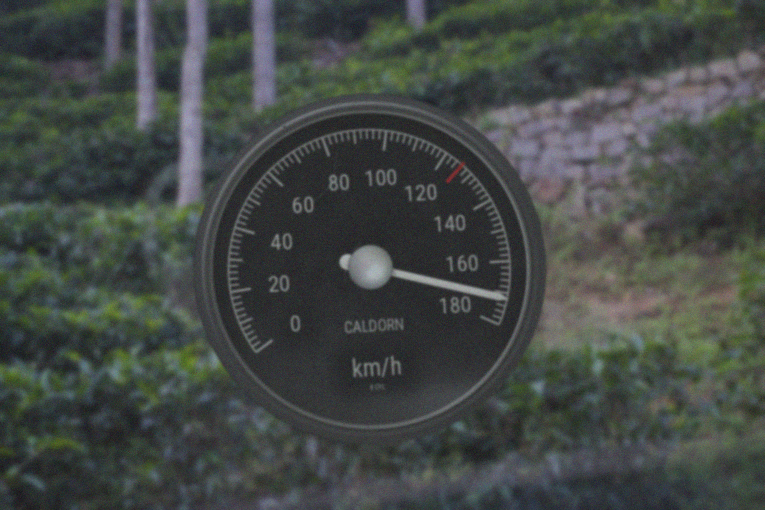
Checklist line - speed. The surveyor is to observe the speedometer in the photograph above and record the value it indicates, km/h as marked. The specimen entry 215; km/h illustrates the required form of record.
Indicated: 172; km/h
